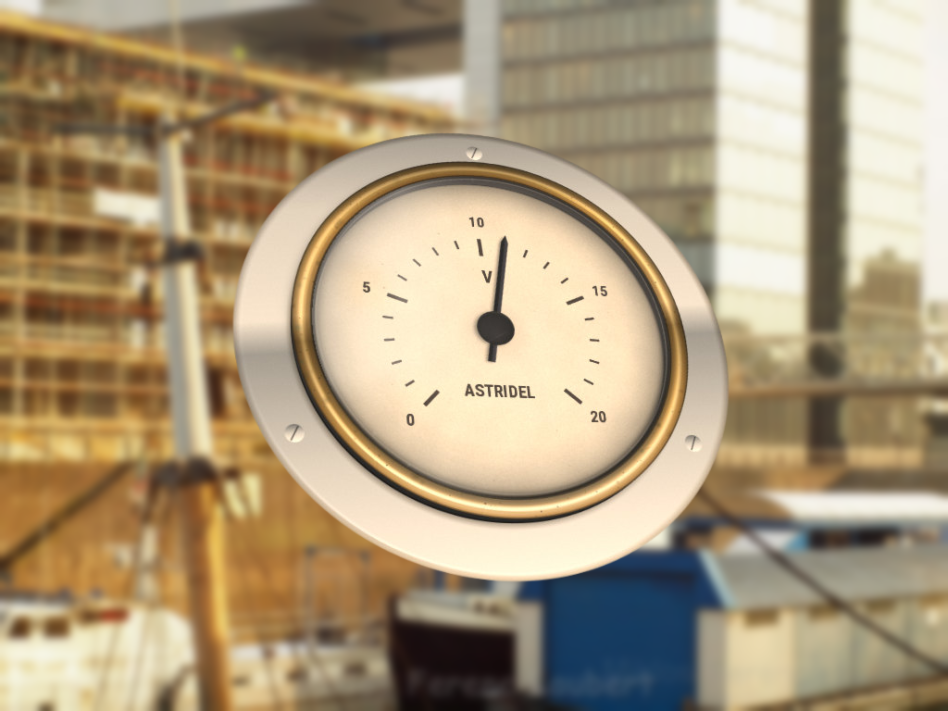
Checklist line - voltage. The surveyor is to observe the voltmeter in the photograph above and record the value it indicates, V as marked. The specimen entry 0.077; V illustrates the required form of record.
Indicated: 11; V
